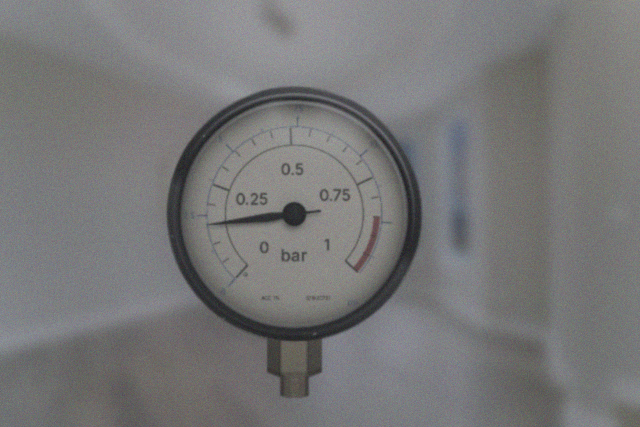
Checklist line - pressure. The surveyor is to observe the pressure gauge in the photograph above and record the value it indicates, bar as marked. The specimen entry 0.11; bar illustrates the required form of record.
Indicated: 0.15; bar
